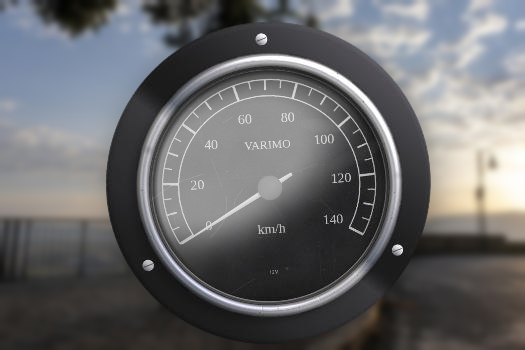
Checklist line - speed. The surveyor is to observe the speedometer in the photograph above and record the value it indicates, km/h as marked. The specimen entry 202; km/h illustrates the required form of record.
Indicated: 0; km/h
